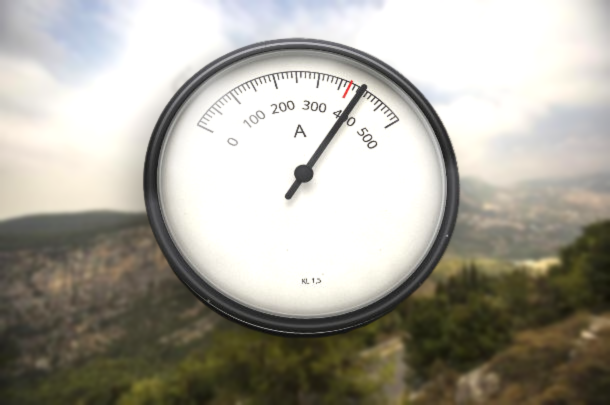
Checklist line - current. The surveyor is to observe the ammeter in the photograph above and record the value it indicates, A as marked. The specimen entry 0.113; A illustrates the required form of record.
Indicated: 400; A
